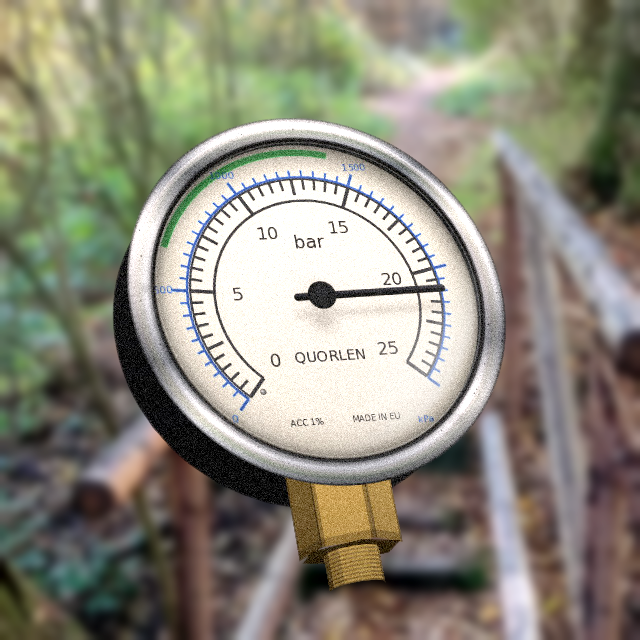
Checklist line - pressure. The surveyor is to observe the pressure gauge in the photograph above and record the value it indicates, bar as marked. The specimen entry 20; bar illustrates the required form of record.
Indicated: 21; bar
